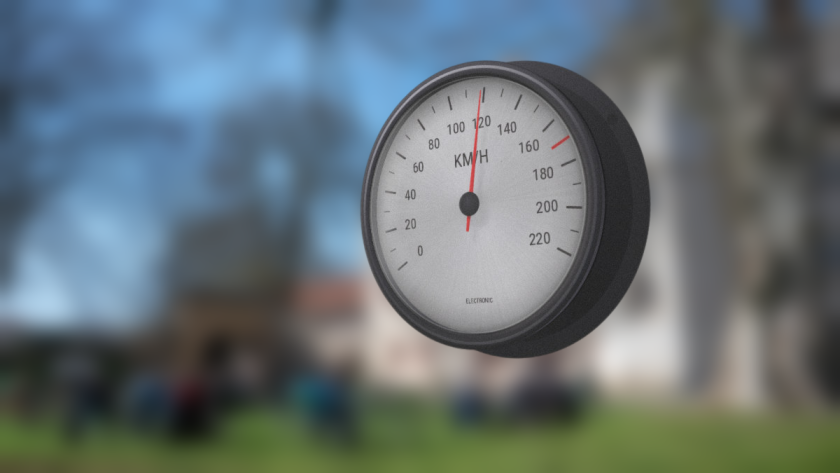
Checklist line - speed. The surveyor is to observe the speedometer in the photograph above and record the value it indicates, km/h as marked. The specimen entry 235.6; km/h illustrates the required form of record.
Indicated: 120; km/h
